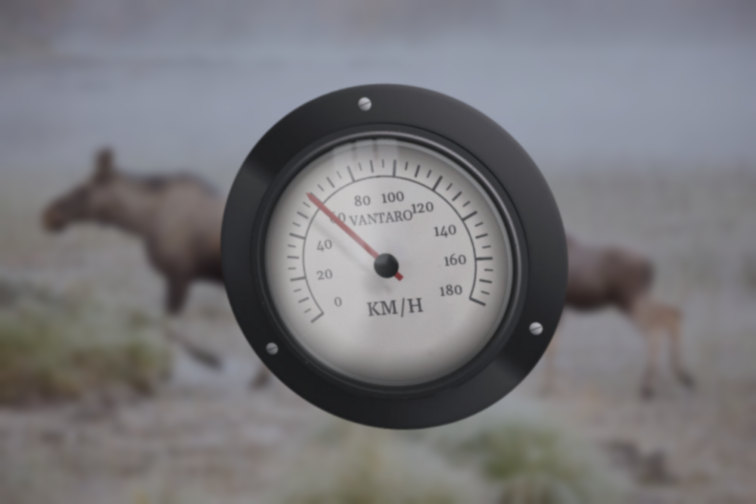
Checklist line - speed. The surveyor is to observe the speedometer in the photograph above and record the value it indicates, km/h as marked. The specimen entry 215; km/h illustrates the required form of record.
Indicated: 60; km/h
